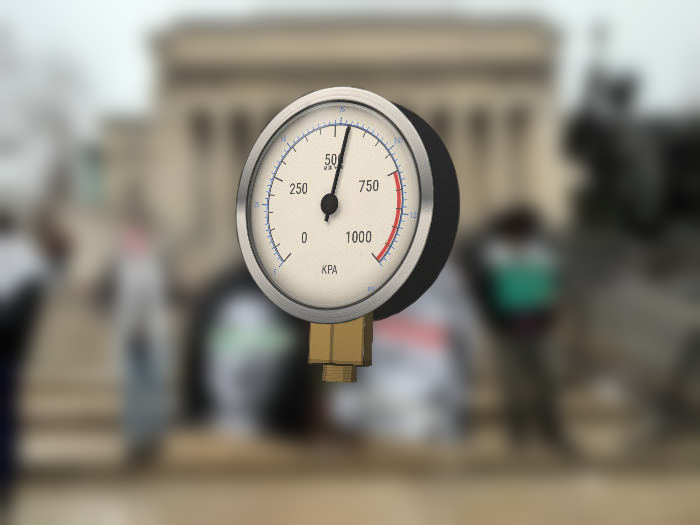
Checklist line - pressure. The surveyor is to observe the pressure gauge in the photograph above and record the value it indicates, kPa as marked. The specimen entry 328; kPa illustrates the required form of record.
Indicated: 550; kPa
